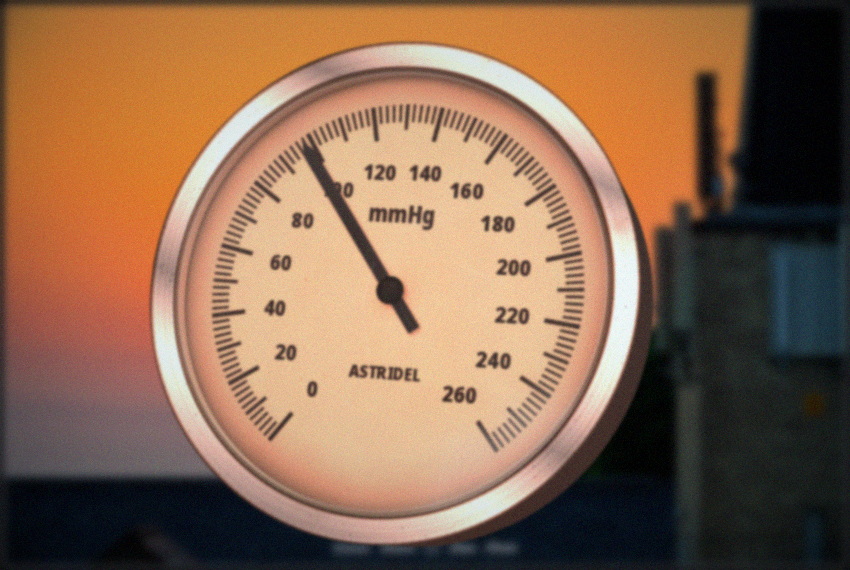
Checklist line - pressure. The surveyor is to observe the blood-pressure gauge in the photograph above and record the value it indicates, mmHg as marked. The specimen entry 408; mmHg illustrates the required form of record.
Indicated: 98; mmHg
